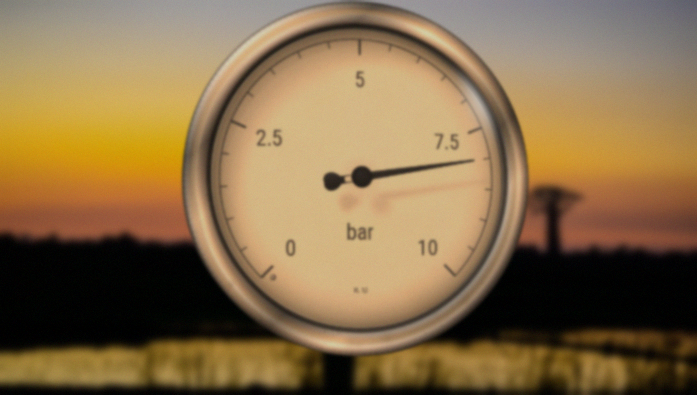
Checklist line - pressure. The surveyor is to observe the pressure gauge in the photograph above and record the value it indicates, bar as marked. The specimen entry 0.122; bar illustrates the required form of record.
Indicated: 8; bar
